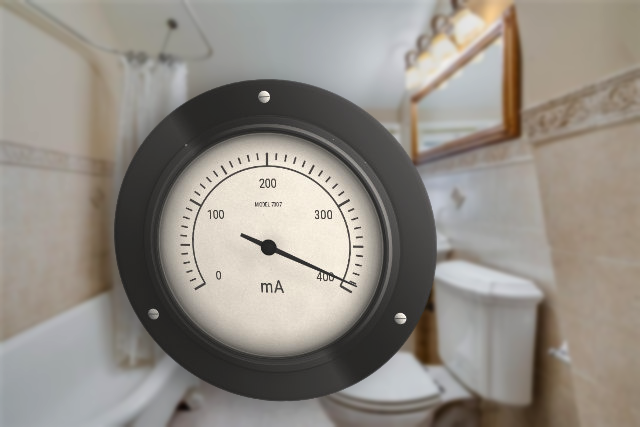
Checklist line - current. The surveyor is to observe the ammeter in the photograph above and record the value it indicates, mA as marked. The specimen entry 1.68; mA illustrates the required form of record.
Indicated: 390; mA
